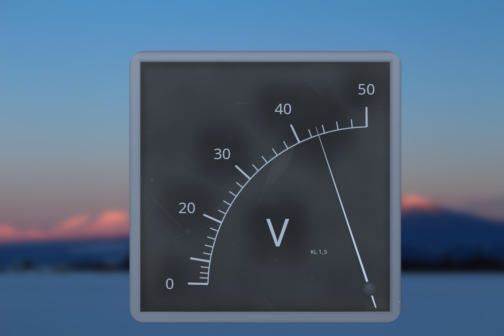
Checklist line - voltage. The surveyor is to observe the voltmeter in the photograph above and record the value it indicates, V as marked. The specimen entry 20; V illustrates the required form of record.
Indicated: 43; V
